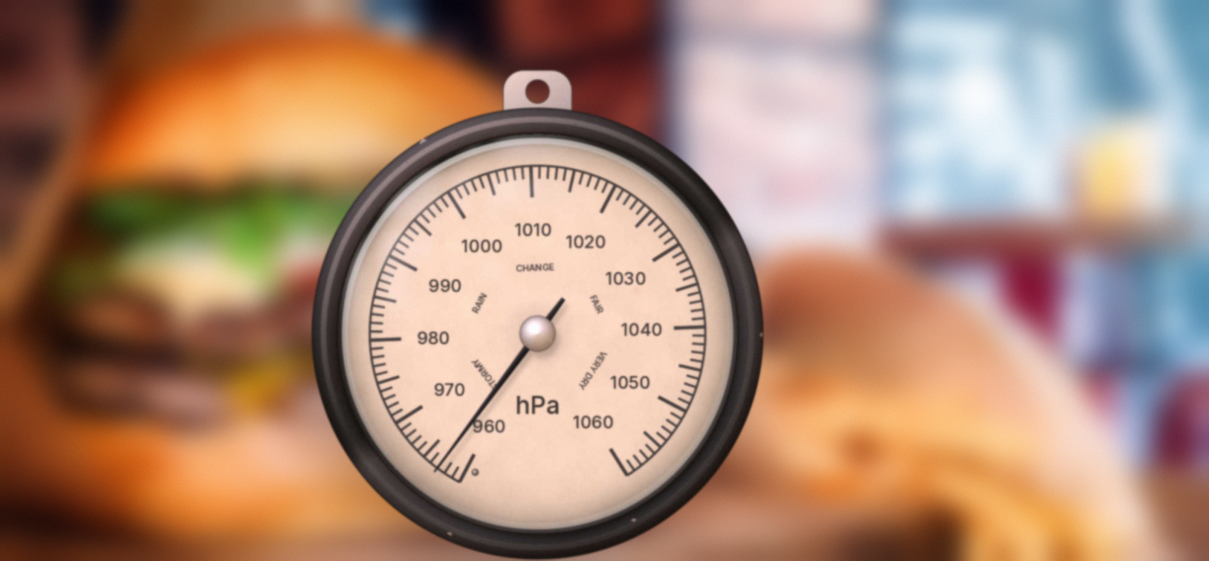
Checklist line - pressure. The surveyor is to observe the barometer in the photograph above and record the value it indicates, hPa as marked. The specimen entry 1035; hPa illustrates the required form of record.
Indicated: 963; hPa
